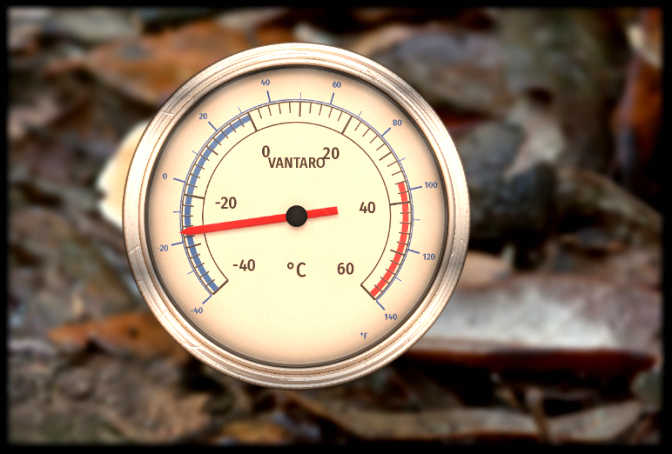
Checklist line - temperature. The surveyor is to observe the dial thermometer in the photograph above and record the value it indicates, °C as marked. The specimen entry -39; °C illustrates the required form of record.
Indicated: -27; °C
